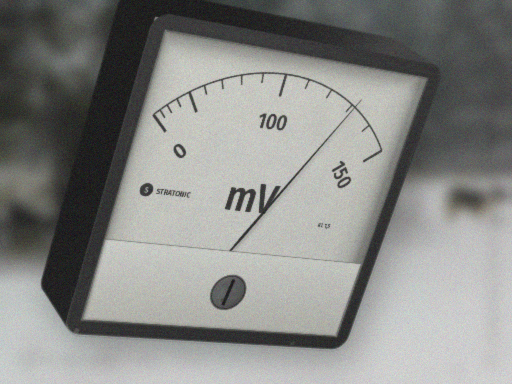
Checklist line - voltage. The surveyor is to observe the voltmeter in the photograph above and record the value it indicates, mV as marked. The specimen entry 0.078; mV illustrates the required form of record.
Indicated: 130; mV
